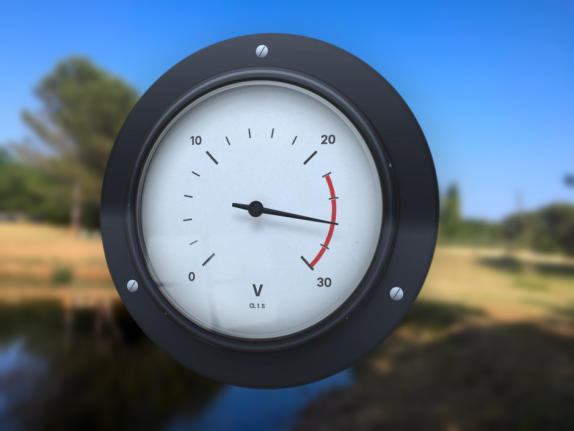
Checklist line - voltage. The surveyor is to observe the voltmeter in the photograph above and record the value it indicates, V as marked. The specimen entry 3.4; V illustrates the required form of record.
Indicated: 26; V
